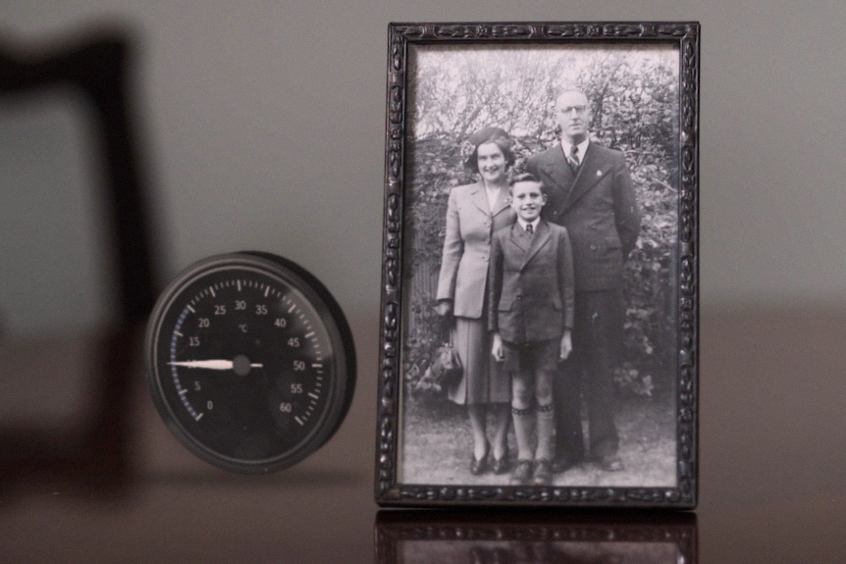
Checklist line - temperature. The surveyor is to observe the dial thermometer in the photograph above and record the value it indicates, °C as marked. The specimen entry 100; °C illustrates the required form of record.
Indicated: 10; °C
